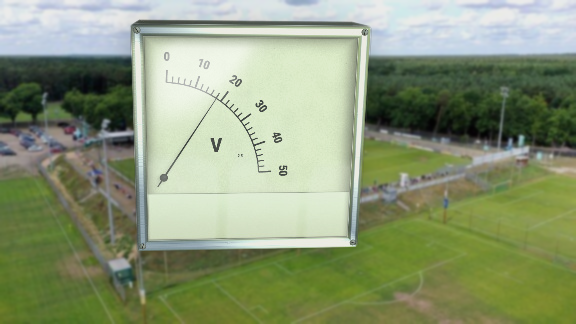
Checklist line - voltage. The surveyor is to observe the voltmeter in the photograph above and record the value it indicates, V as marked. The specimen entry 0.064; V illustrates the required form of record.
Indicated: 18; V
